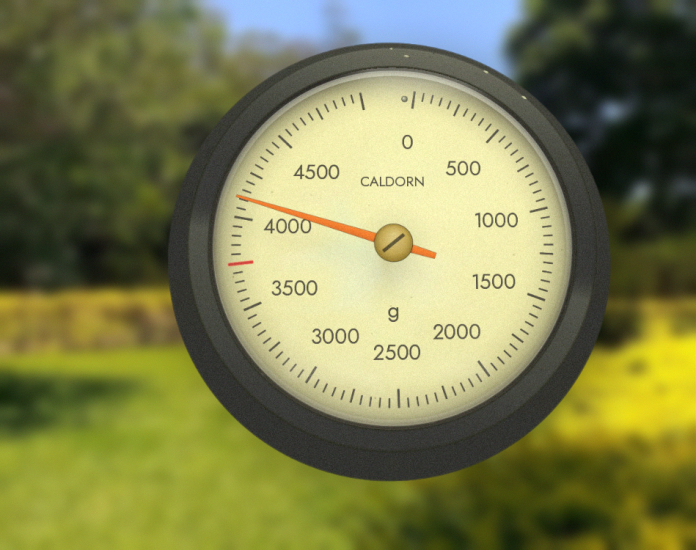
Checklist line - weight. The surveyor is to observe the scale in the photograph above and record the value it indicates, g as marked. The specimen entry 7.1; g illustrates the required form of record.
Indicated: 4100; g
